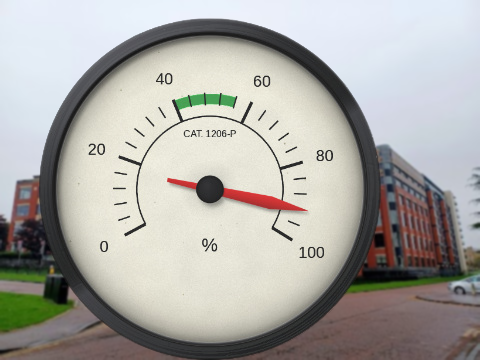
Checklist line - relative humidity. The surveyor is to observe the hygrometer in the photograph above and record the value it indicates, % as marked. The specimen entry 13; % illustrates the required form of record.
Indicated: 92; %
